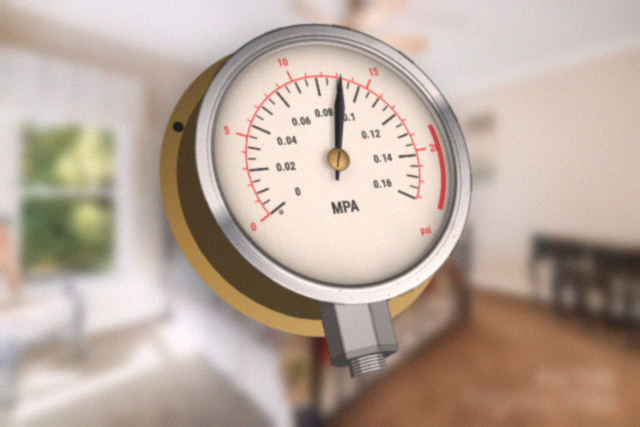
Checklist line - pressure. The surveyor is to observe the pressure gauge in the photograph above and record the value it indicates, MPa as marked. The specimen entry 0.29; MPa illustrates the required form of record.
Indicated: 0.09; MPa
